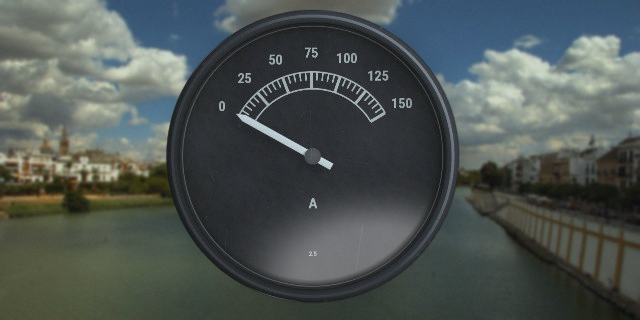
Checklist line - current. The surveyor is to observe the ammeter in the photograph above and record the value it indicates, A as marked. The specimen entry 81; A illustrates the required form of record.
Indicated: 0; A
